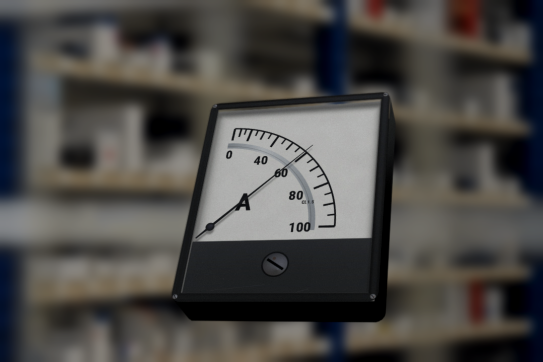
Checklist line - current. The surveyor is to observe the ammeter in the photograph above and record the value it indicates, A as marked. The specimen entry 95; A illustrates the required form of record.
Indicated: 60; A
